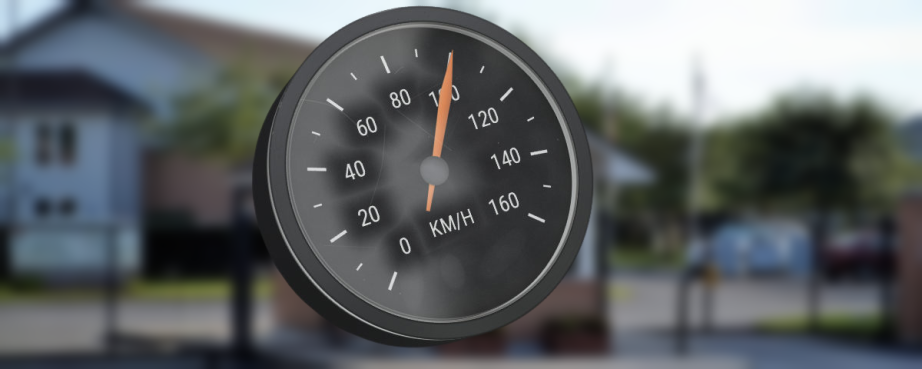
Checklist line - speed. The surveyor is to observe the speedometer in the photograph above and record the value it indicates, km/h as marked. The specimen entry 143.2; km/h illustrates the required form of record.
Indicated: 100; km/h
